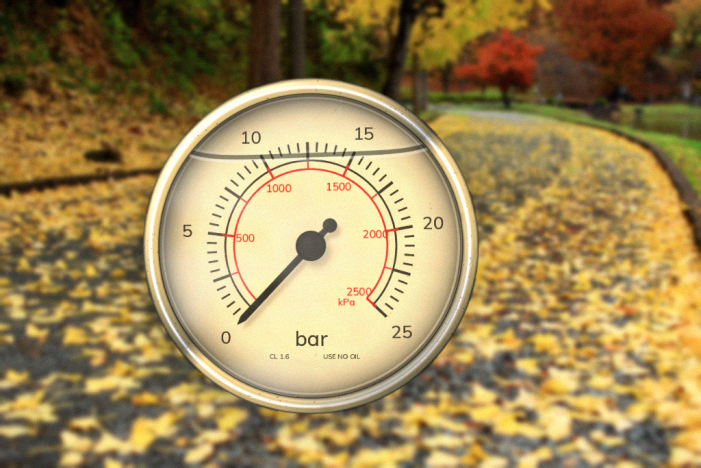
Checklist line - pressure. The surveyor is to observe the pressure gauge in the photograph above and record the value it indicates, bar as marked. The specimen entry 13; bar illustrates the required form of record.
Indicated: 0; bar
